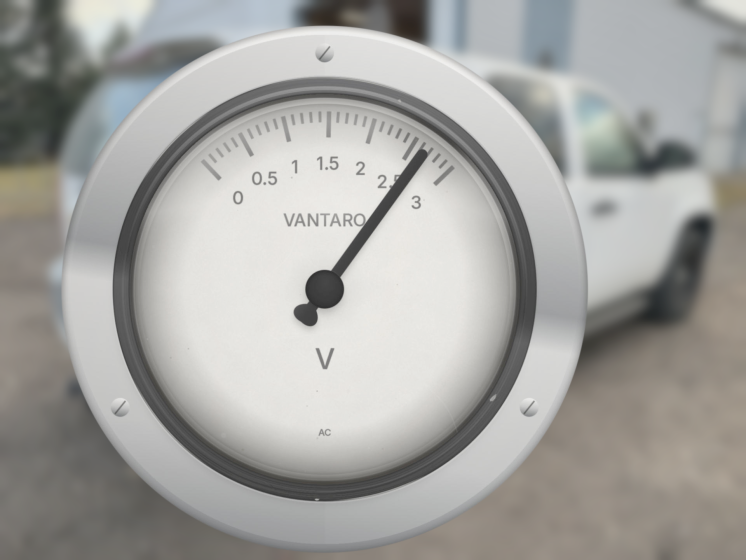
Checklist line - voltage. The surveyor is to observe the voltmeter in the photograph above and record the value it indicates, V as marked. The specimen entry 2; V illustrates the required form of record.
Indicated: 2.65; V
